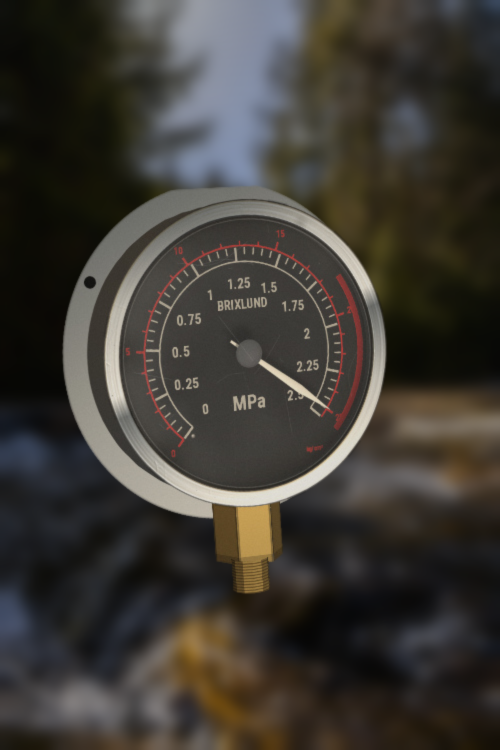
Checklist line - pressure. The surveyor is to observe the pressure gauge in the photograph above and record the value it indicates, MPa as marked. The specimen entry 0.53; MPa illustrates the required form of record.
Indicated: 2.45; MPa
